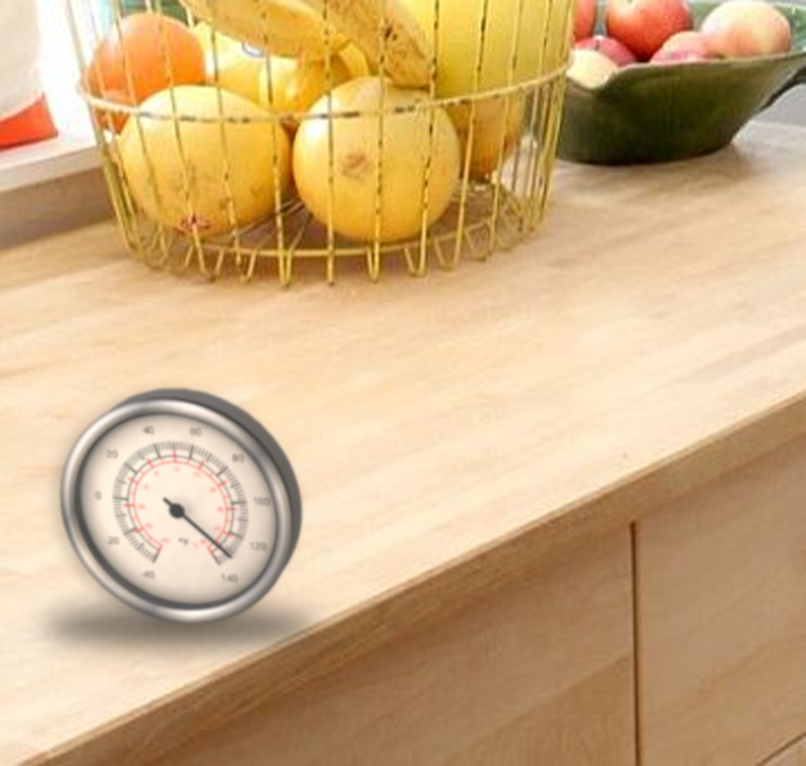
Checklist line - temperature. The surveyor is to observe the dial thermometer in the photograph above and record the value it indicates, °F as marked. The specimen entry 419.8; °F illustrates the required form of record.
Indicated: 130; °F
